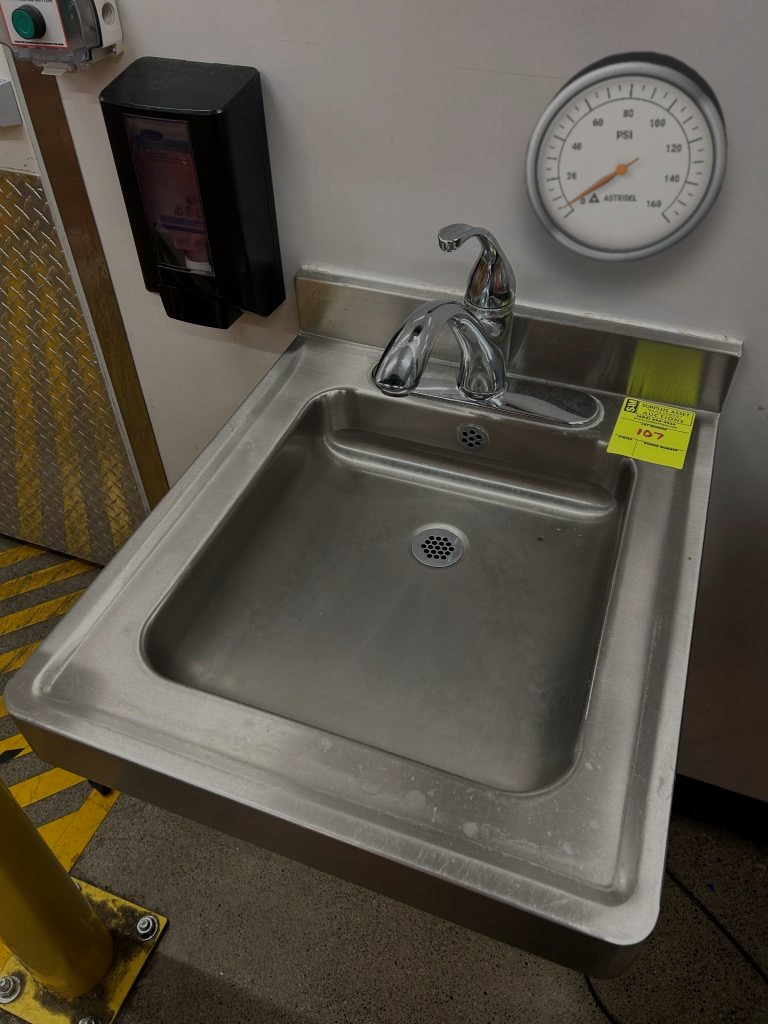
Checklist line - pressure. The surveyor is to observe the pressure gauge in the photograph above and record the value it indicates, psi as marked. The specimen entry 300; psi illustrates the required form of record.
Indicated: 5; psi
